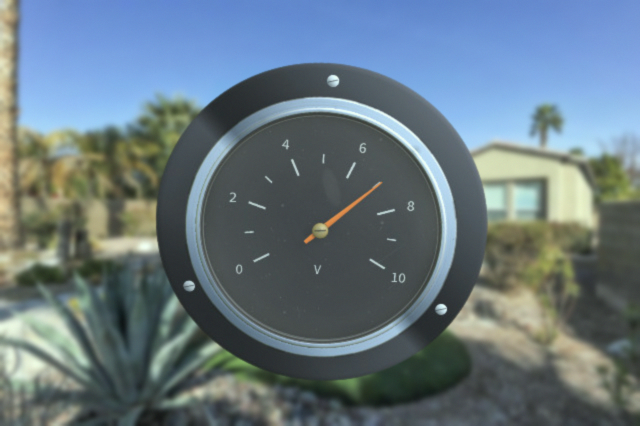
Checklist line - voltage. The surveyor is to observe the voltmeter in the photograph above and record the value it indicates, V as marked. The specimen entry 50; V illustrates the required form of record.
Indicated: 7; V
